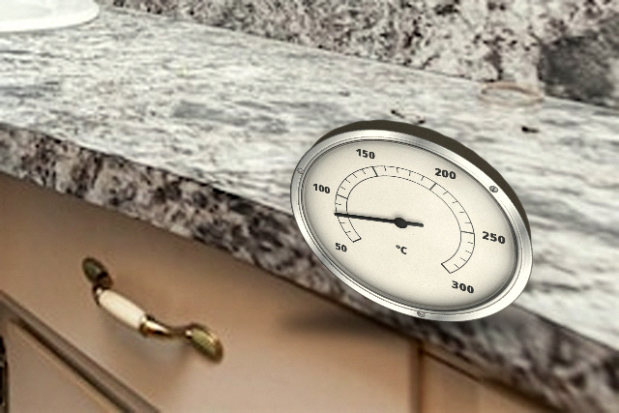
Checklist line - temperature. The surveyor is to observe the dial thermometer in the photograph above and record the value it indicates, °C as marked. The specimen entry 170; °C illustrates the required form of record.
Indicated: 80; °C
